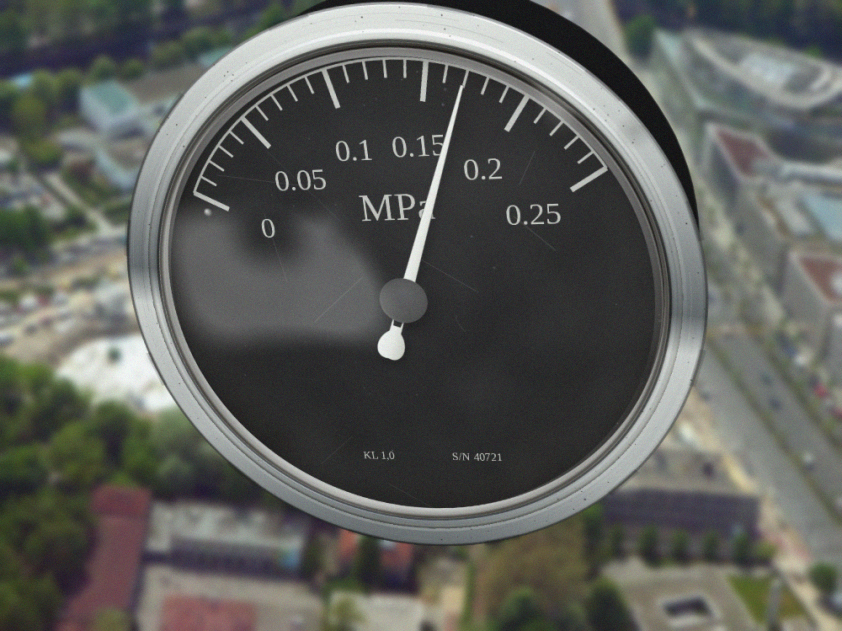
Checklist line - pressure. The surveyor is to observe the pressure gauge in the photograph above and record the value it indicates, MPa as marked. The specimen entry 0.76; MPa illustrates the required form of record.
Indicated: 0.17; MPa
